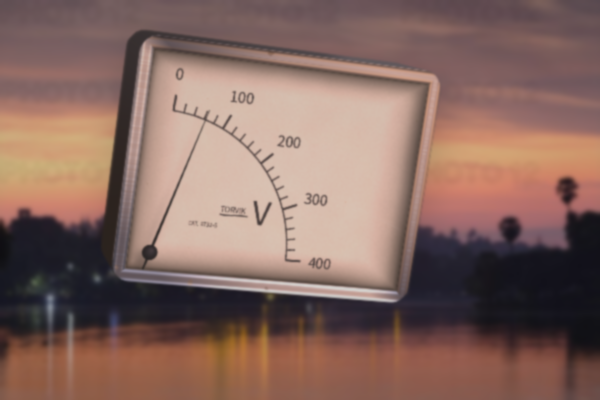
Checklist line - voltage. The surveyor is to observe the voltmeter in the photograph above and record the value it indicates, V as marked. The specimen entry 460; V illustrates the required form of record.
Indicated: 60; V
